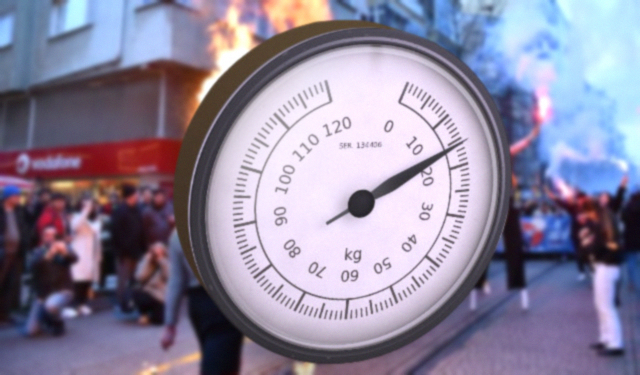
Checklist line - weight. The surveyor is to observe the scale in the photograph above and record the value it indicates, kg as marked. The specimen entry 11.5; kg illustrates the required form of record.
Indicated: 15; kg
